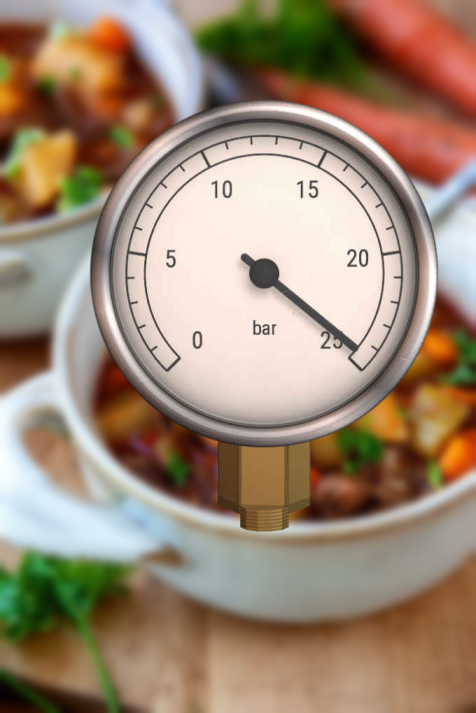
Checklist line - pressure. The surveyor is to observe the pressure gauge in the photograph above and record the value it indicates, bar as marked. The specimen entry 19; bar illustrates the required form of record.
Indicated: 24.5; bar
